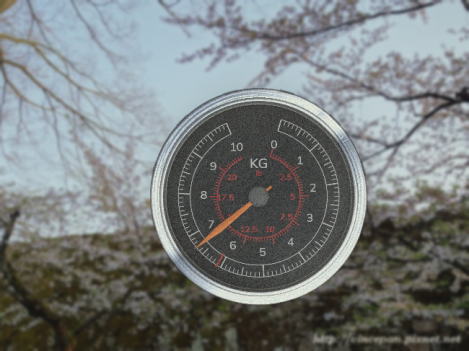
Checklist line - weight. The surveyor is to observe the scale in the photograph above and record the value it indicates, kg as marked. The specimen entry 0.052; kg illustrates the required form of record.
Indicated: 6.7; kg
